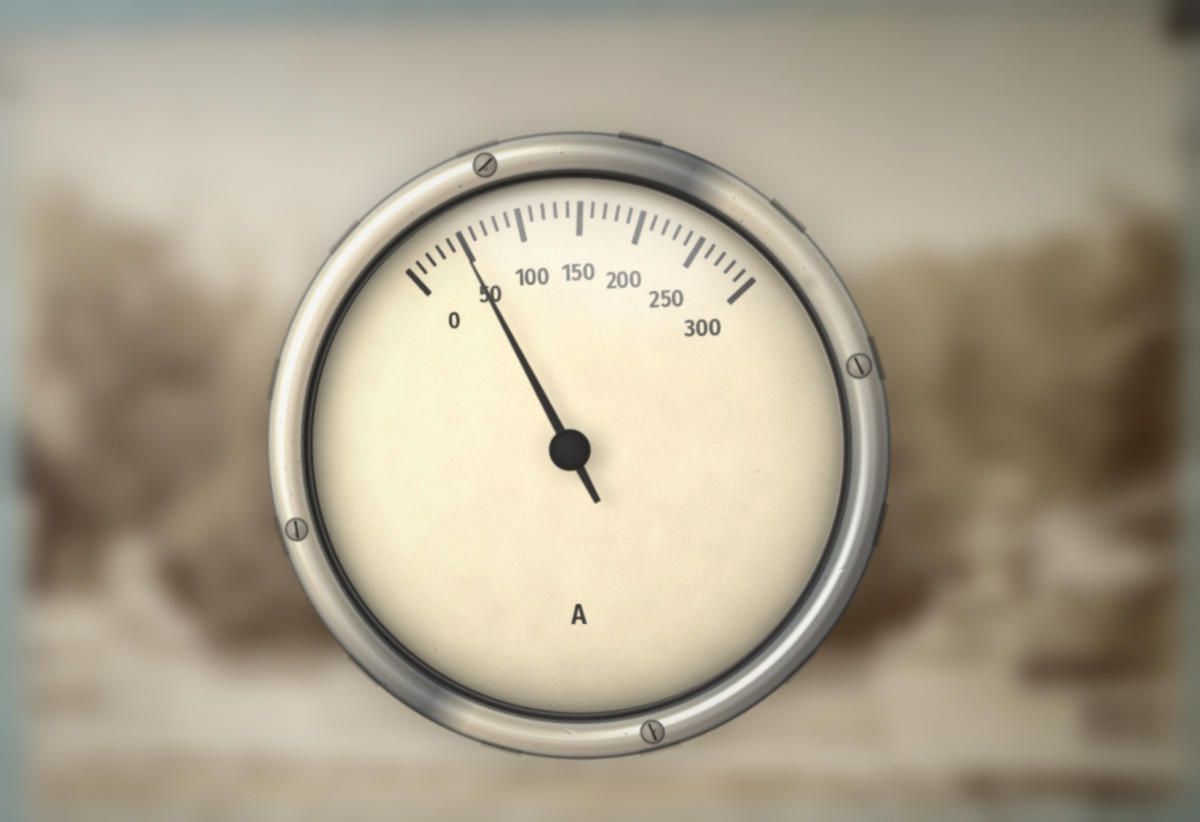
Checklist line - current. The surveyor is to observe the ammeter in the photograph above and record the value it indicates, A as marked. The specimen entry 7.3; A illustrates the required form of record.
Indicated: 50; A
